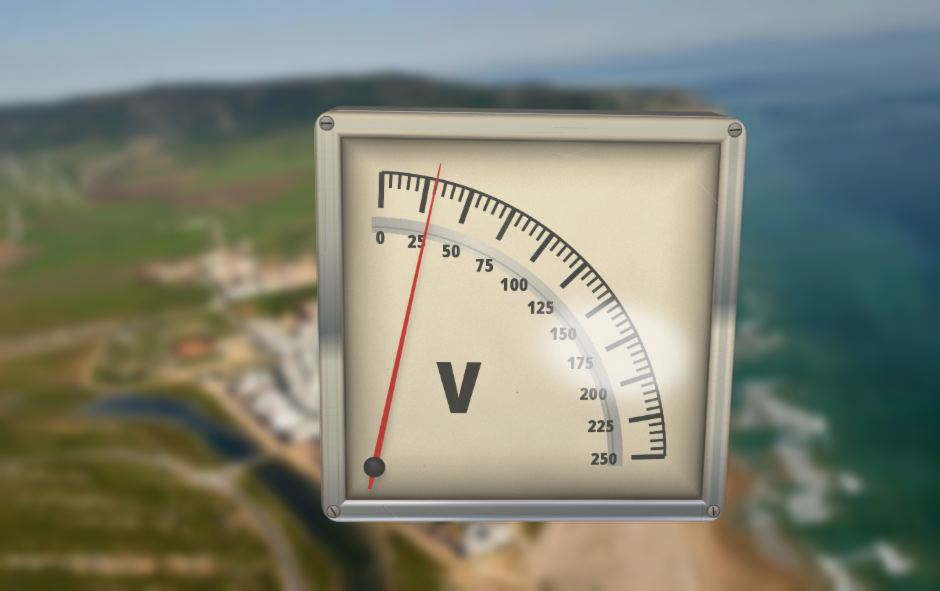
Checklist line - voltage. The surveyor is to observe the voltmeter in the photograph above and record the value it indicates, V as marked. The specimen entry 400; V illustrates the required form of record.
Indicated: 30; V
